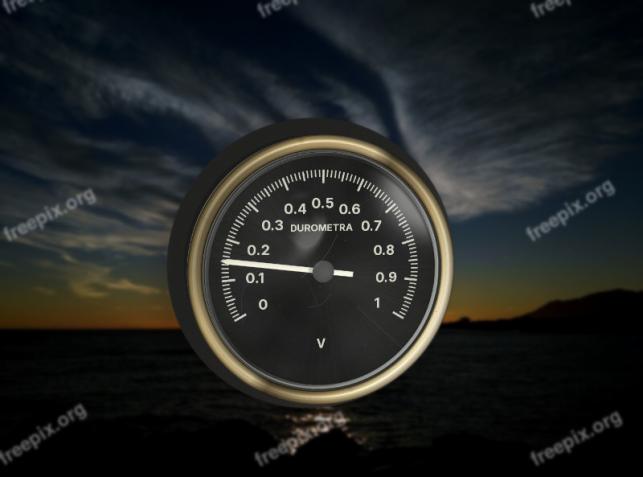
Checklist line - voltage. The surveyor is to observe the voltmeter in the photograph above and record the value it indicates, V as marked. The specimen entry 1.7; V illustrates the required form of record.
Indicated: 0.15; V
